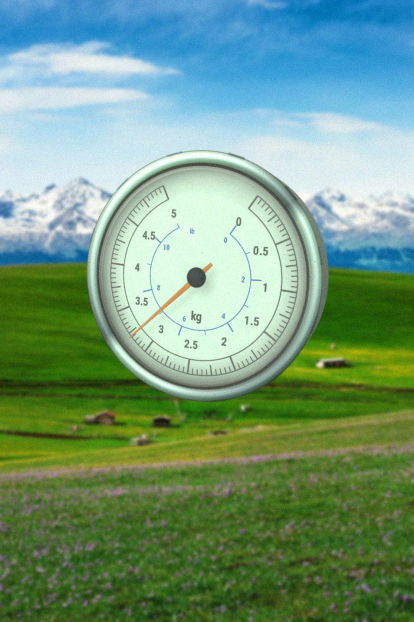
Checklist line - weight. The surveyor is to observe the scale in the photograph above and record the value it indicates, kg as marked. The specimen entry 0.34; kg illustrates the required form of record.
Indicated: 3.2; kg
